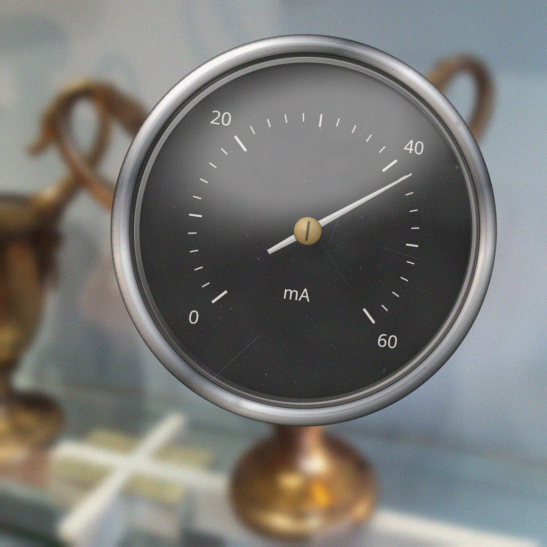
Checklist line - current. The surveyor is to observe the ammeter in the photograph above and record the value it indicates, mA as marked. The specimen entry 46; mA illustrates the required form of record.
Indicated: 42; mA
